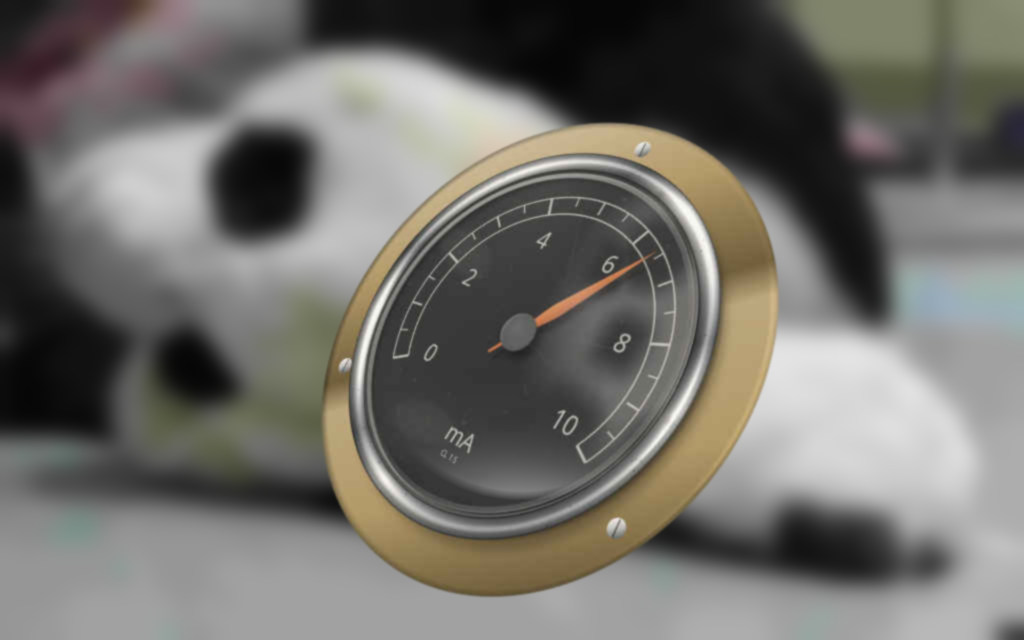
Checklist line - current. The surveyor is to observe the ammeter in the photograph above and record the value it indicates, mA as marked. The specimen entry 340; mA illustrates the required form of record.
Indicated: 6.5; mA
